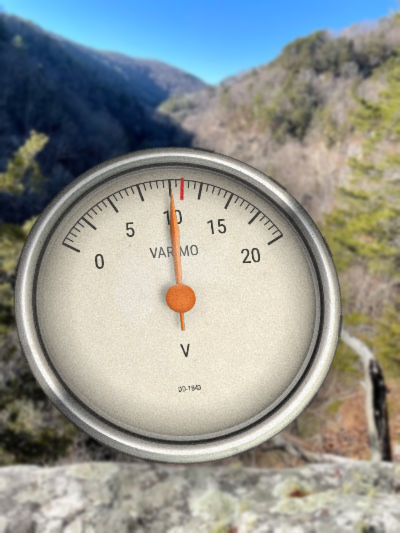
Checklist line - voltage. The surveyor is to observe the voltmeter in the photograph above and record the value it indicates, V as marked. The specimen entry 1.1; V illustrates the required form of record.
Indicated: 10; V
